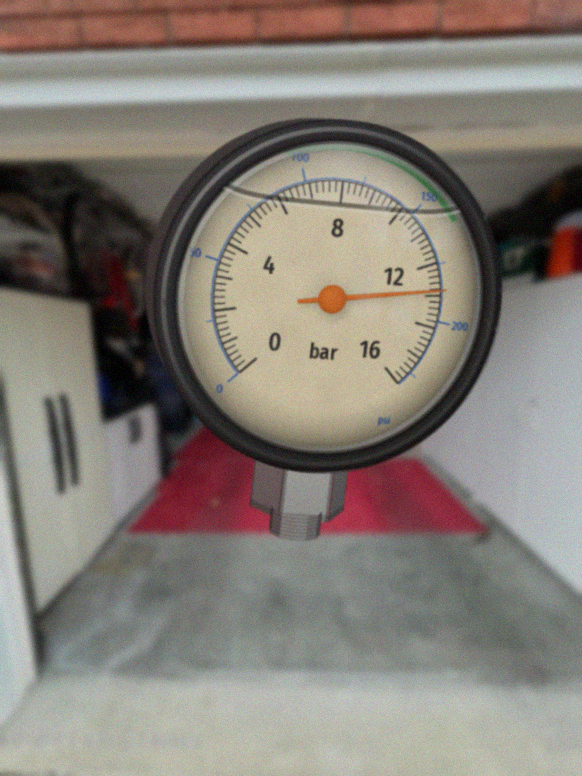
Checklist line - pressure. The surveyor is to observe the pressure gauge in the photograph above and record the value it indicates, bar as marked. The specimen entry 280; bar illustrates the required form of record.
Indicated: 12.8; bar
